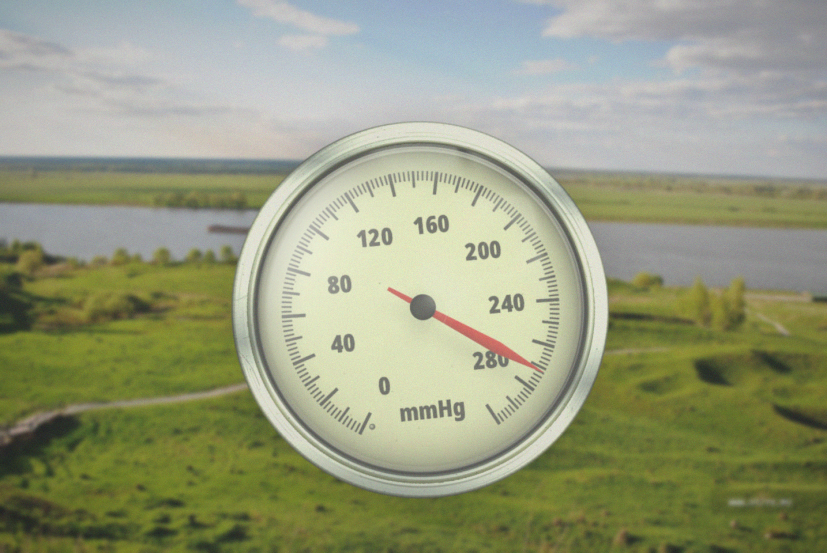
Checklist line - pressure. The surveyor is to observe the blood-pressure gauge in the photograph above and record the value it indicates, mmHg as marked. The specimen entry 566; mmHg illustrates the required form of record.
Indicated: 272; mmHg
